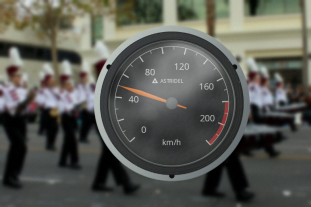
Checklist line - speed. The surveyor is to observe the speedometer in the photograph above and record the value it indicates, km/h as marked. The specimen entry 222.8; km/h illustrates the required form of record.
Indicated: 50; km/h
